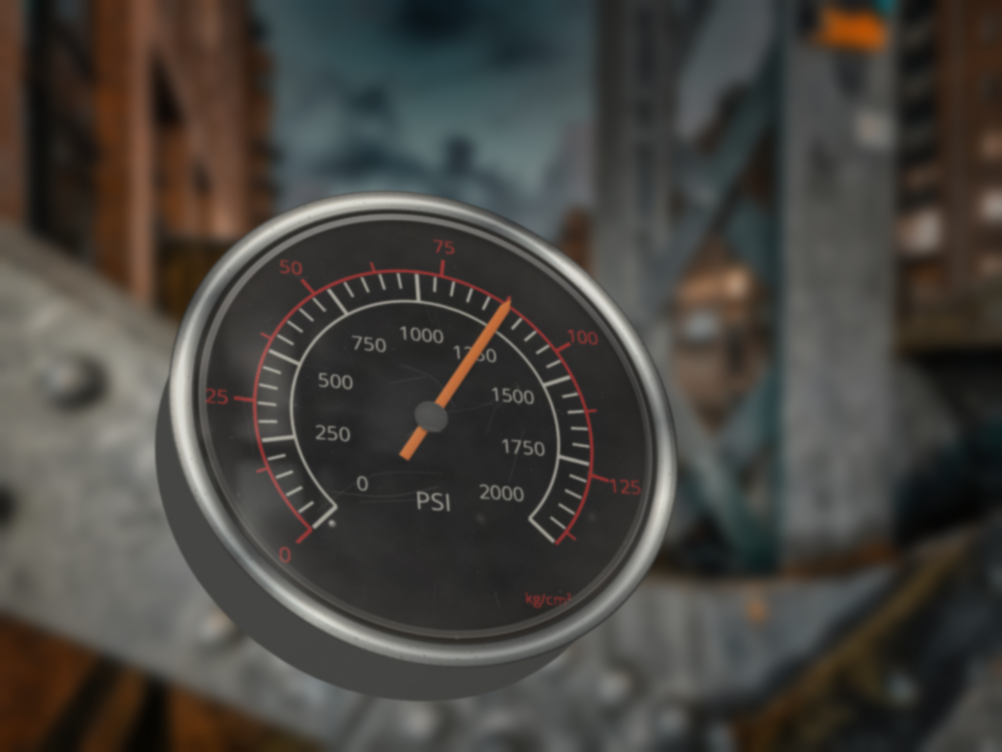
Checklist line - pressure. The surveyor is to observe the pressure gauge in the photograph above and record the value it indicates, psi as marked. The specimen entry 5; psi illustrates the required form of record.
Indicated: 1250; psi
